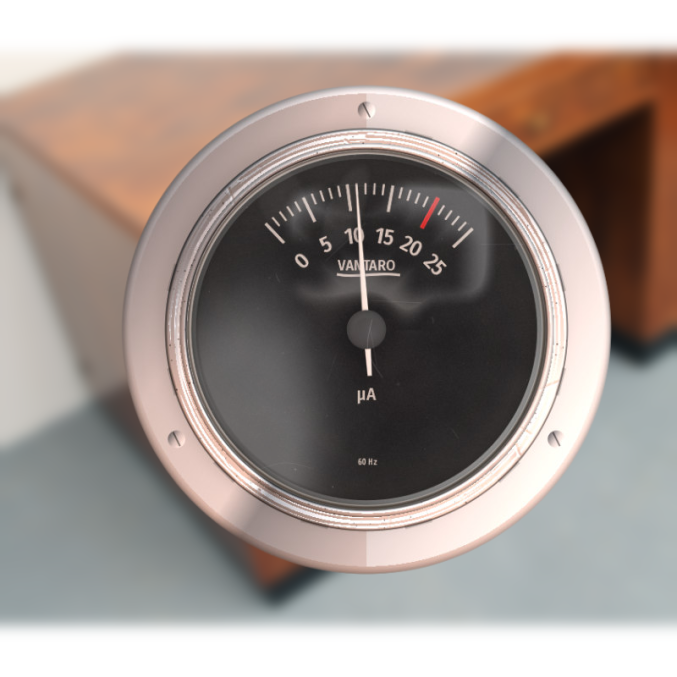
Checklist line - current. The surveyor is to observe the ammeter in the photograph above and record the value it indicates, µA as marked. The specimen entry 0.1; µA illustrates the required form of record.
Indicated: 11; µA
